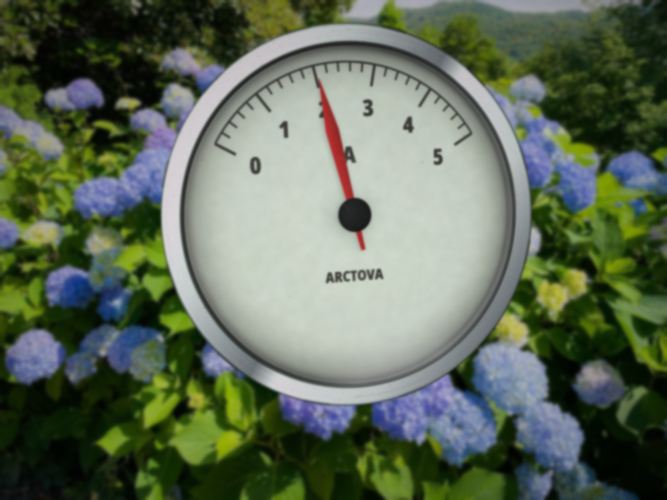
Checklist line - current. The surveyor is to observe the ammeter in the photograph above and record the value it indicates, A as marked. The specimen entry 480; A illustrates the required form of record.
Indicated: 2; A
